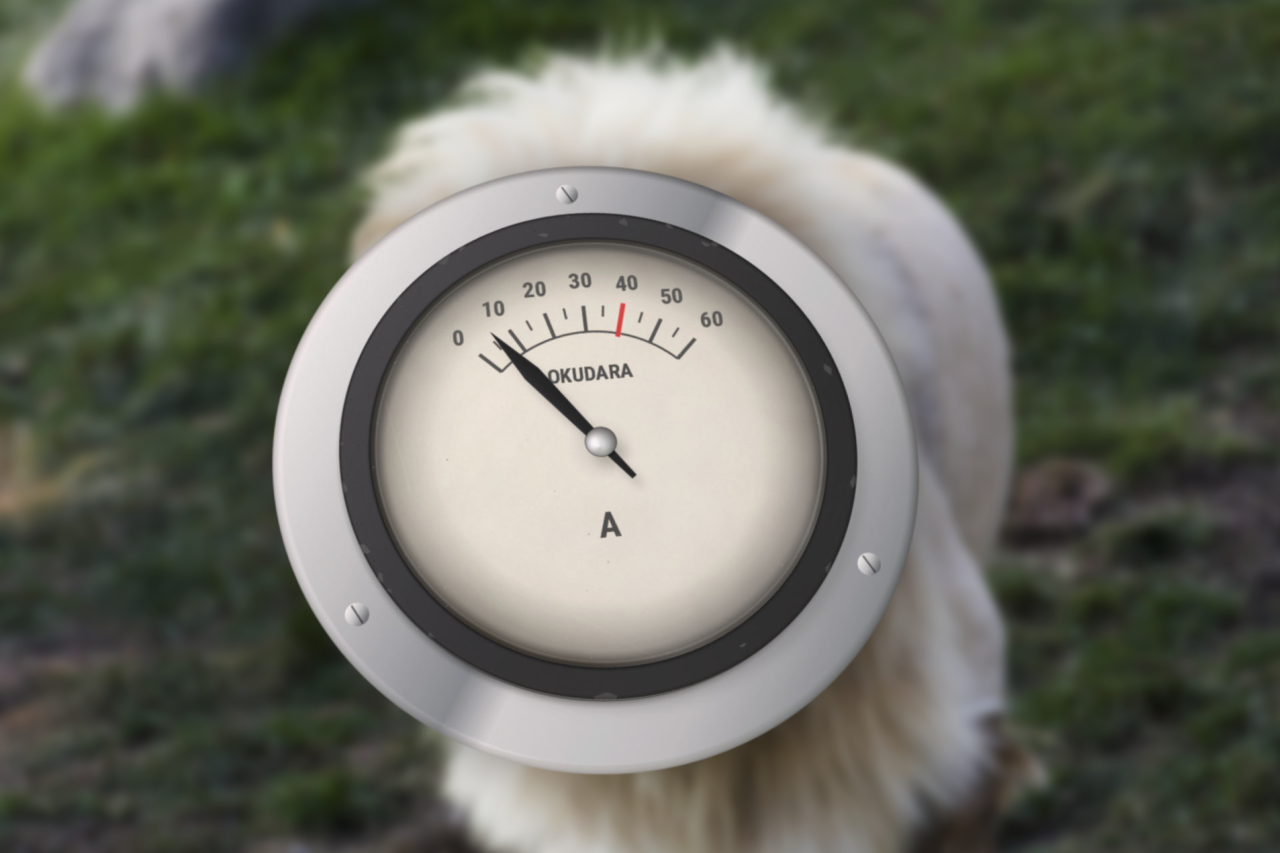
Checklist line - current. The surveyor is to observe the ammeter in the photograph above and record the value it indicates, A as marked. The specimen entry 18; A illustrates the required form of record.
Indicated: 5; A
